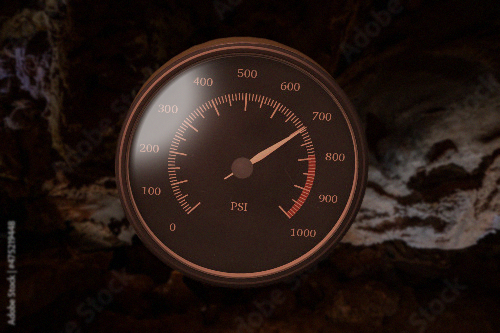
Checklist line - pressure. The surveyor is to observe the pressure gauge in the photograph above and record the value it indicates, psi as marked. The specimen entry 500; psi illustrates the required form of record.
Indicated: 700; psi
